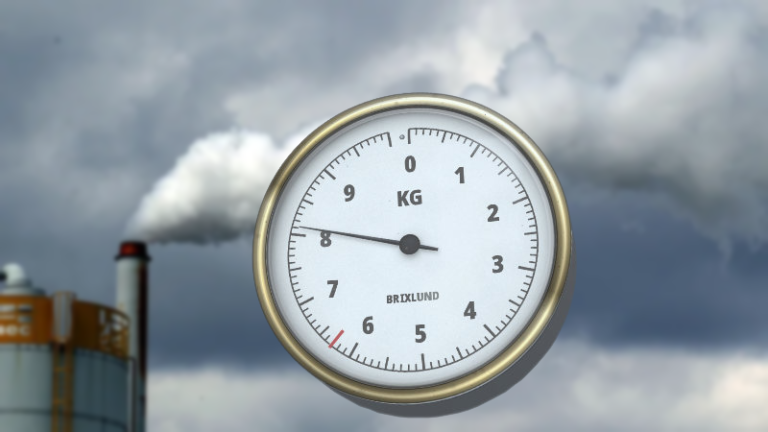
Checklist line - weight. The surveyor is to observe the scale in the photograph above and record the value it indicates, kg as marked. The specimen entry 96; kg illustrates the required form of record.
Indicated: 8.1; kg
